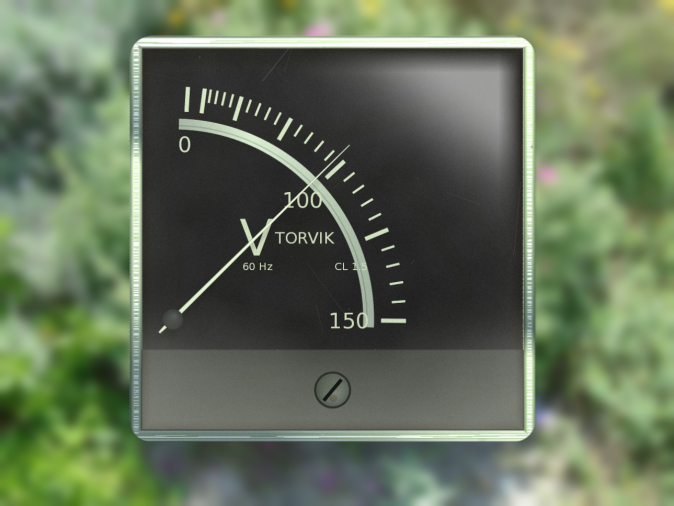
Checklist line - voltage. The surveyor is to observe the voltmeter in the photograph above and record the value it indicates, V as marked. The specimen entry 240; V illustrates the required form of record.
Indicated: 97.5; V
